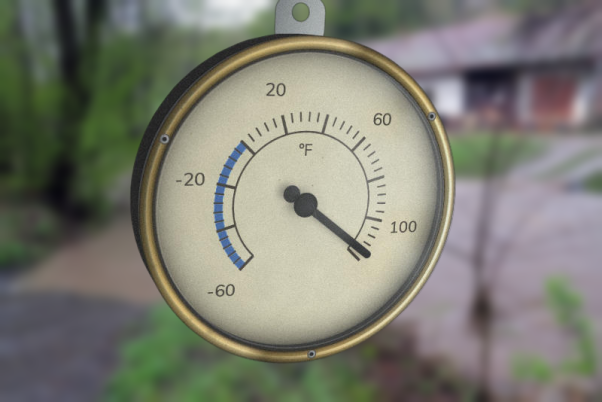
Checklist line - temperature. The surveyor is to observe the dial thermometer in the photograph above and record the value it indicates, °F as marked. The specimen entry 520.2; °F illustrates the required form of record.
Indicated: 116; °F
